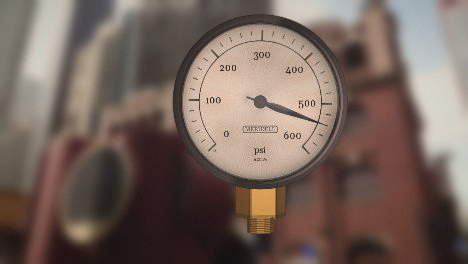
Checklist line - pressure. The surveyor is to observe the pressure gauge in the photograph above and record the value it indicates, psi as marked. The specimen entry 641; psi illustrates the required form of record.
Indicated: 540; psi
